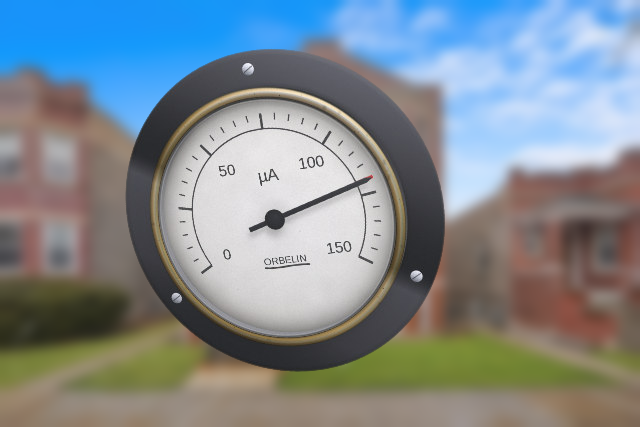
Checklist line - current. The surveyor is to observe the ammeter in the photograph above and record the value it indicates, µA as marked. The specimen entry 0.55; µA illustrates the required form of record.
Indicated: 120; µA
